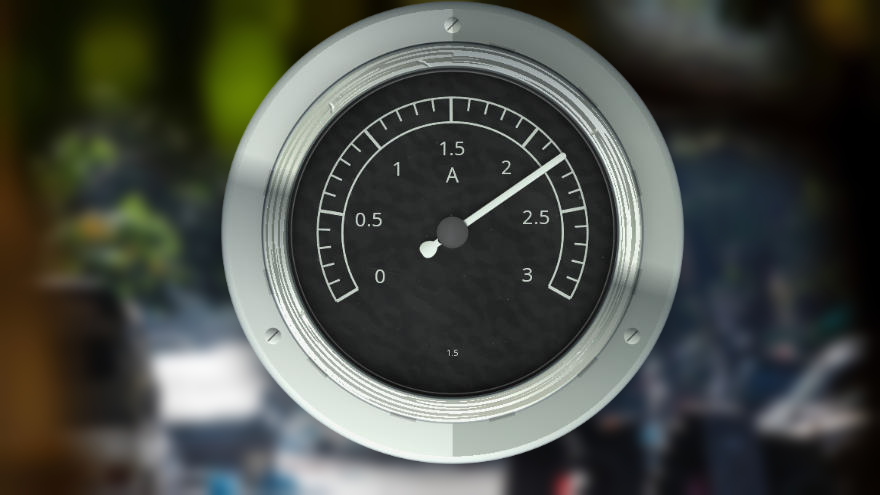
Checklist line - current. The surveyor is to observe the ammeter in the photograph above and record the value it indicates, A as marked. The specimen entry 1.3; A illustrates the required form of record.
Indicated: 2.2; A
